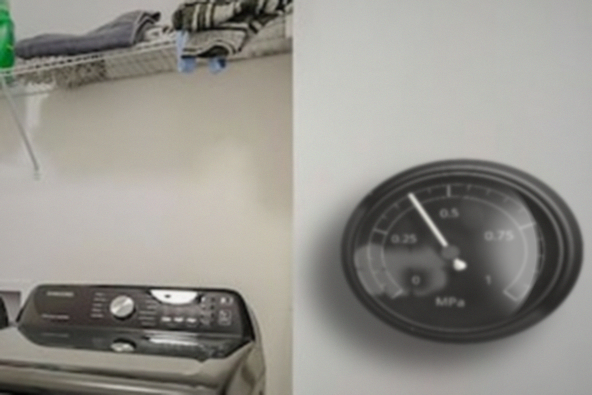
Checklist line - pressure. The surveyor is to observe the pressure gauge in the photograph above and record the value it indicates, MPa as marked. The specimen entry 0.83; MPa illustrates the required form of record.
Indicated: 0.4; MPa
